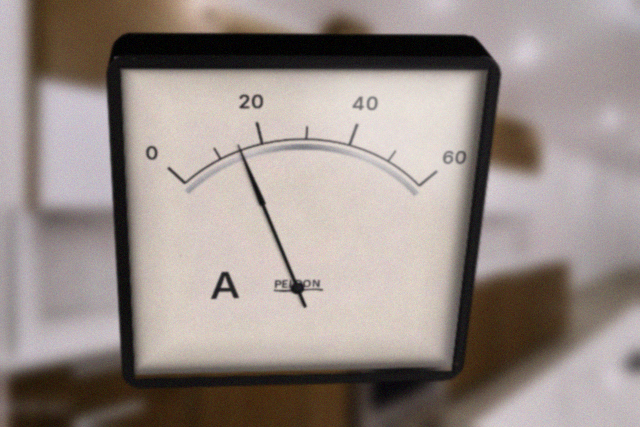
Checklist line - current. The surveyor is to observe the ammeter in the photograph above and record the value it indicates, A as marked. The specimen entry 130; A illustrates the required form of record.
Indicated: 15; A
